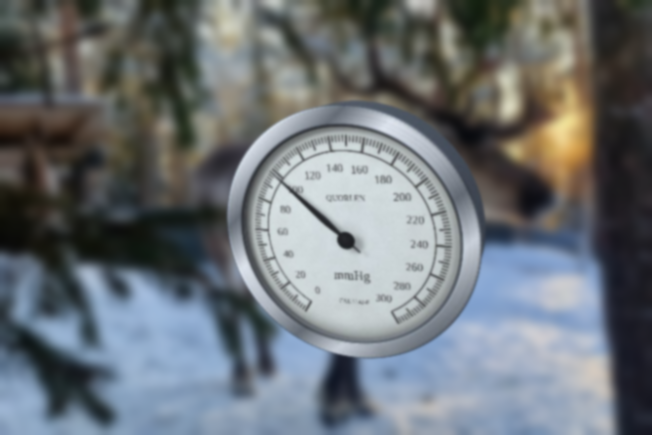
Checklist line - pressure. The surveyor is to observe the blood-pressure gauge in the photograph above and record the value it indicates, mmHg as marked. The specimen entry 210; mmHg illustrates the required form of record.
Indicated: 100; mmHg
